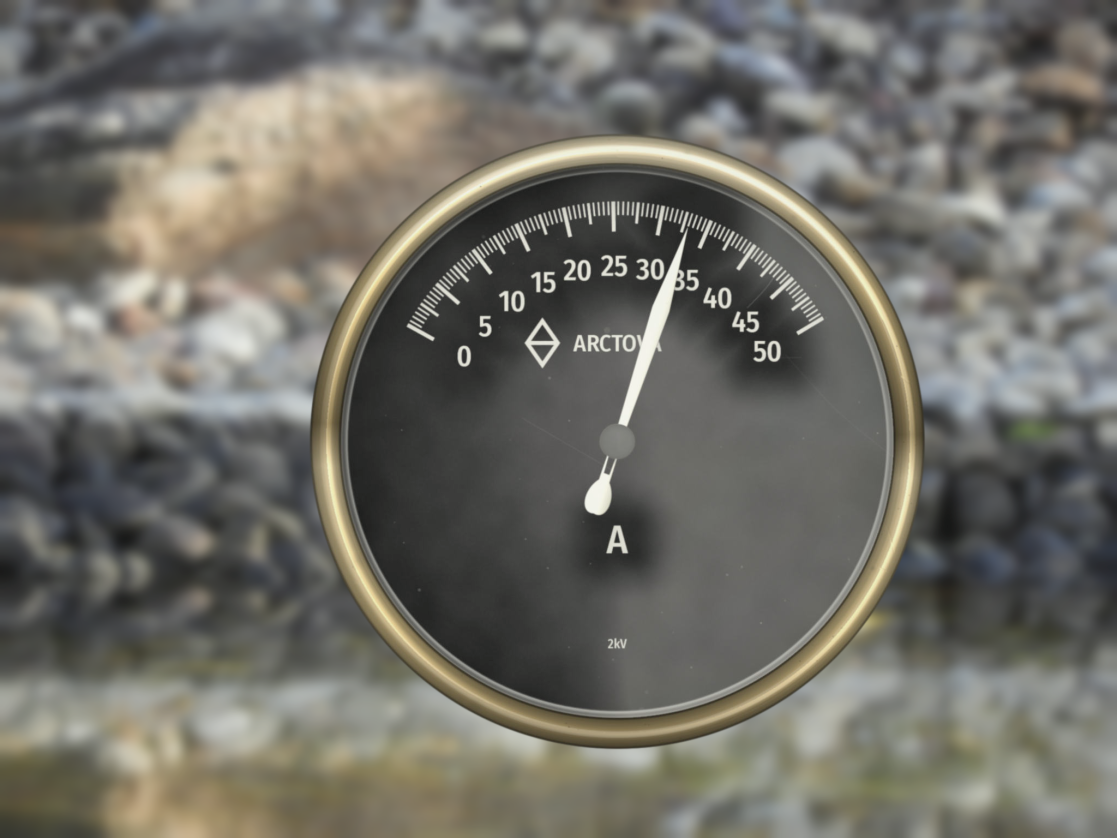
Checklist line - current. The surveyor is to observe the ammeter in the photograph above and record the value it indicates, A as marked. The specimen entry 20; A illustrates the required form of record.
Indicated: 33; A
